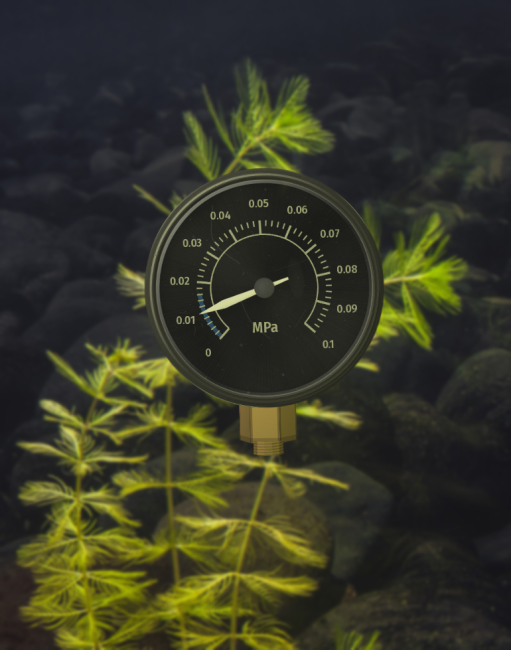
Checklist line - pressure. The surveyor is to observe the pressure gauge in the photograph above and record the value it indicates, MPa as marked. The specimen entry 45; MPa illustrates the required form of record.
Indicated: 0.01; MPa
